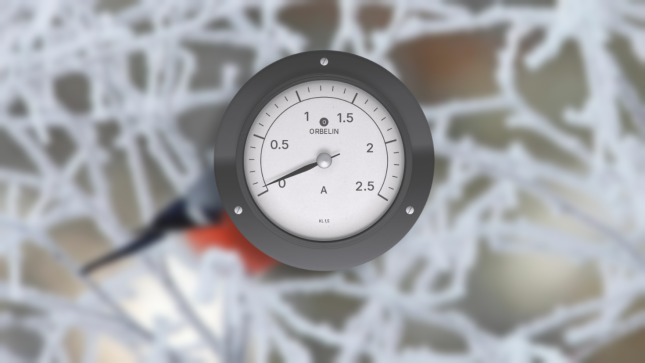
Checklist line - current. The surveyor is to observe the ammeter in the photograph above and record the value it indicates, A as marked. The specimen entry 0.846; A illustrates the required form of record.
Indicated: 0.05; A
